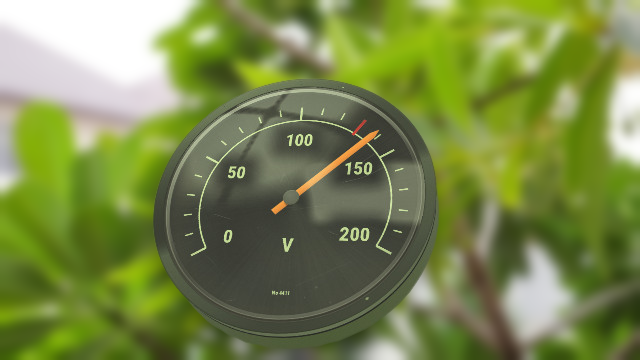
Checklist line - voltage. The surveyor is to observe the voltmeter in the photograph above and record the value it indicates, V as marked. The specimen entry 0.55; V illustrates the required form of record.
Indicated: 140; V
